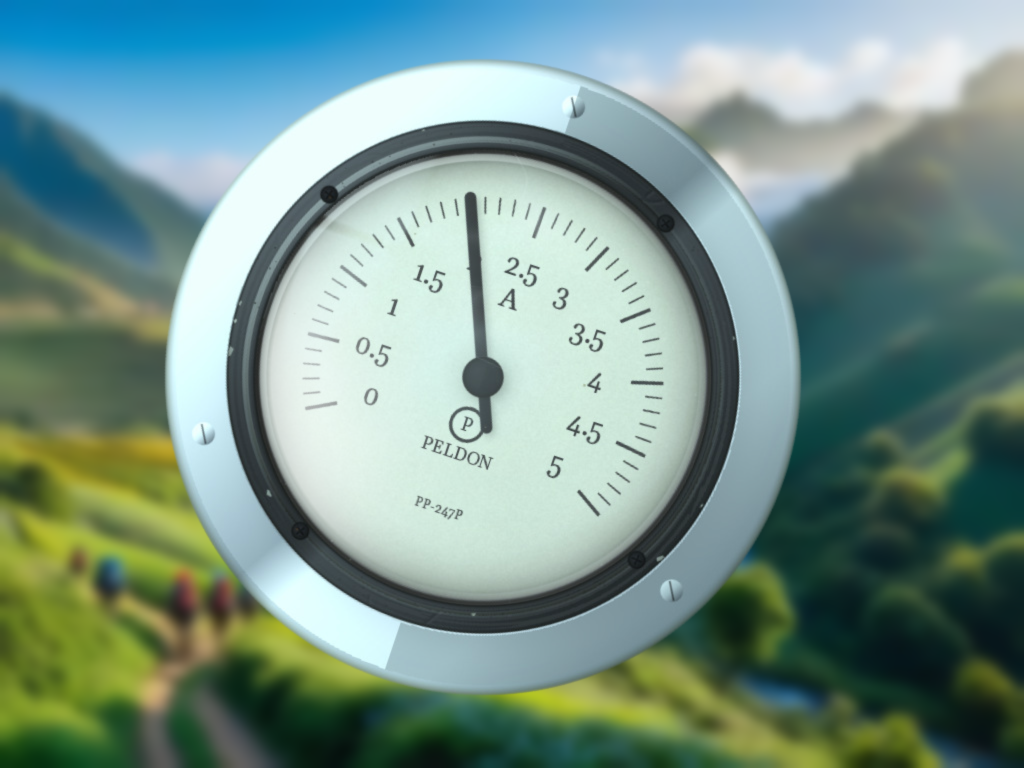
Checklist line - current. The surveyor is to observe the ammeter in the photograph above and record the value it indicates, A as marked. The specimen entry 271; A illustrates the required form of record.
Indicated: 2; A
